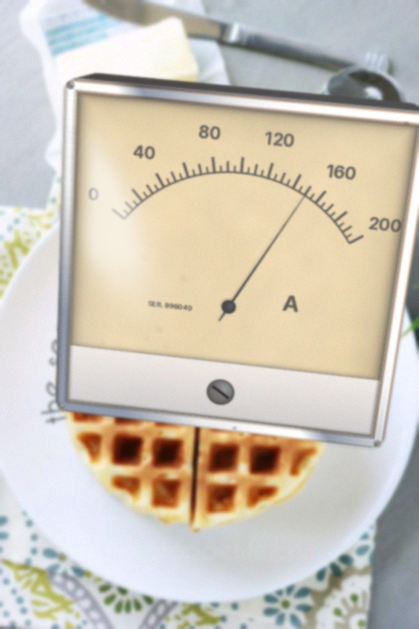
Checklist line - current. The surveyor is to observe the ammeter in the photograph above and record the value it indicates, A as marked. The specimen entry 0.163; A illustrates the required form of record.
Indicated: 150; A
